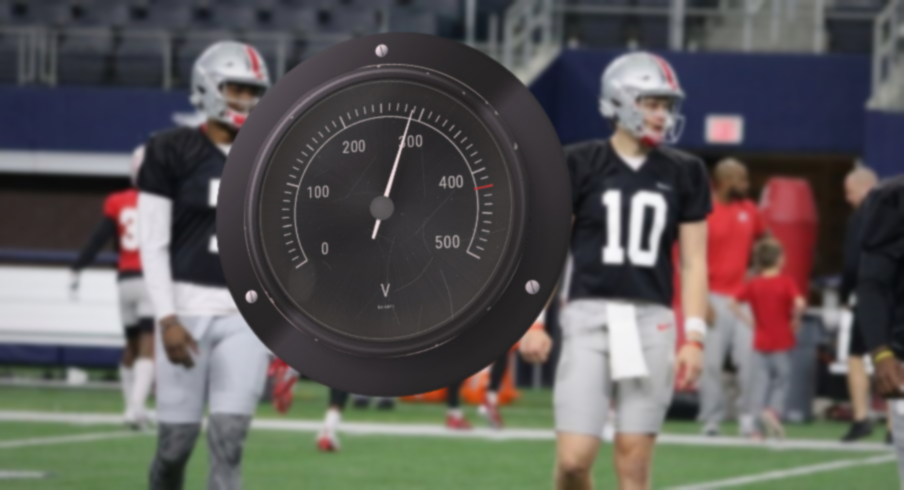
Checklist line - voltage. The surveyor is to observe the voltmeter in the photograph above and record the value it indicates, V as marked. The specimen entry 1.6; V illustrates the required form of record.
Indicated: 290; V
